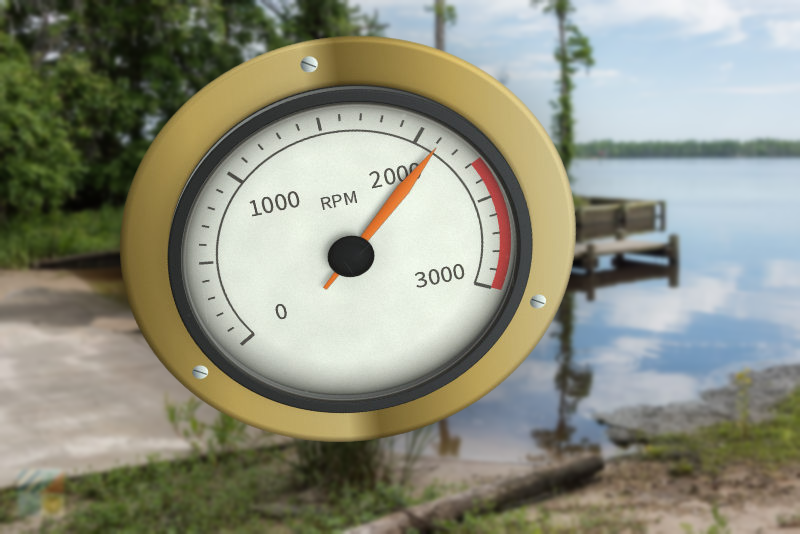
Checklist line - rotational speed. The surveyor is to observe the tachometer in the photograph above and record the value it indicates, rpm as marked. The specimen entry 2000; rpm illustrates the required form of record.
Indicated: 2100; rpm
